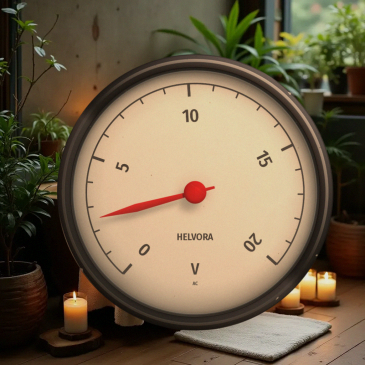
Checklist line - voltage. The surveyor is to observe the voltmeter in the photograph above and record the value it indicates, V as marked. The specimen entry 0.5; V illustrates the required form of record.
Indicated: 2.5; V
